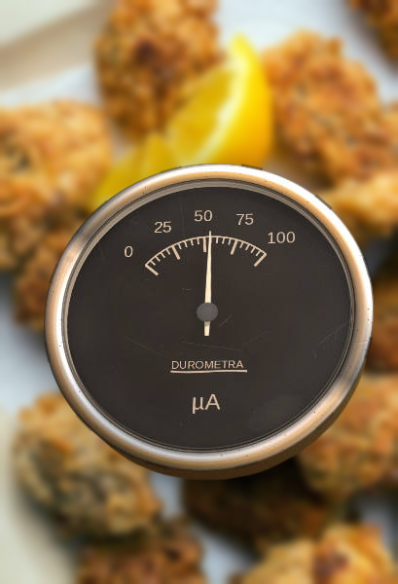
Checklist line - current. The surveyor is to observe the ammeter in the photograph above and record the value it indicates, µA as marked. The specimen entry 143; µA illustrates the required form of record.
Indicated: 55; µA
